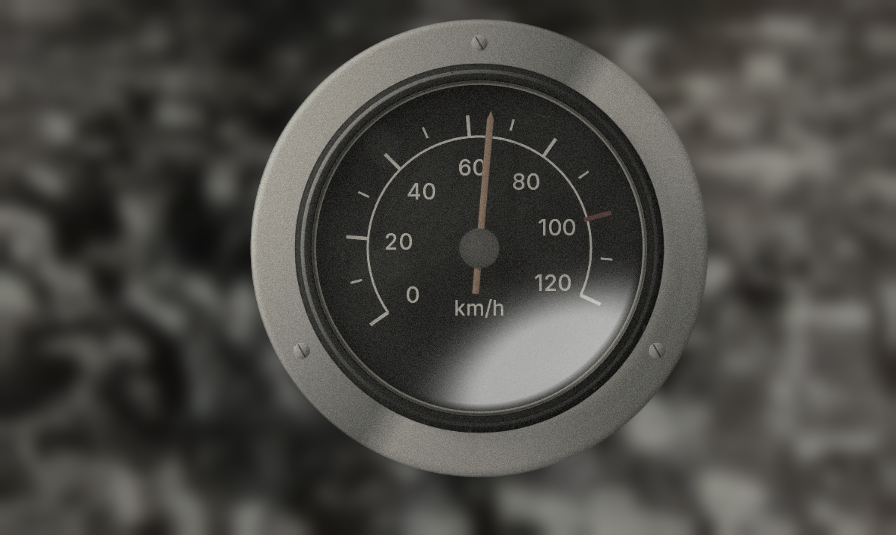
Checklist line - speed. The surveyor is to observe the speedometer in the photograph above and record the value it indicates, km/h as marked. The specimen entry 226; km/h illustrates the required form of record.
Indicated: 65; km/h
